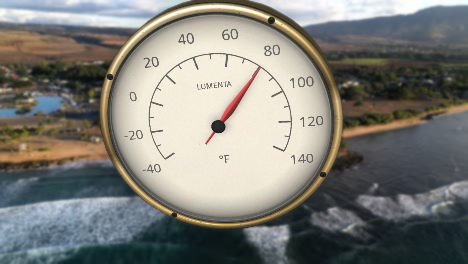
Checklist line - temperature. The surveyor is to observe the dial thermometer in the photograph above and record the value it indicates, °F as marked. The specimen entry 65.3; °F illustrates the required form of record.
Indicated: 80; °F
